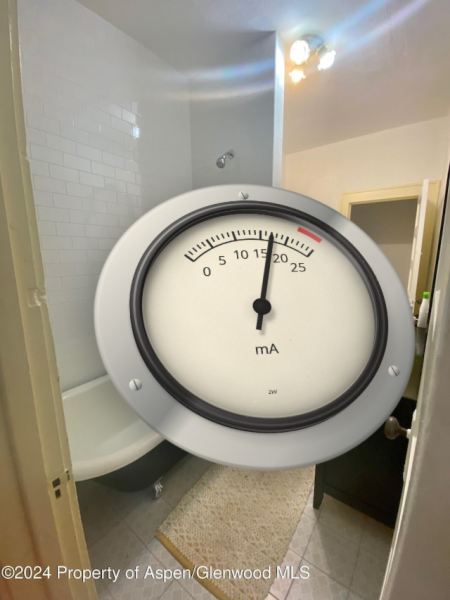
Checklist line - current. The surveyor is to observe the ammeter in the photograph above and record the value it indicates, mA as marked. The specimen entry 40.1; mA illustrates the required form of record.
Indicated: 17; mA
